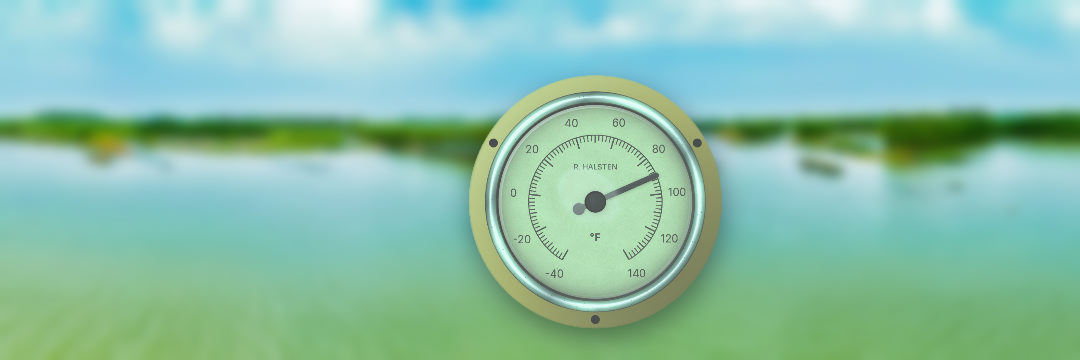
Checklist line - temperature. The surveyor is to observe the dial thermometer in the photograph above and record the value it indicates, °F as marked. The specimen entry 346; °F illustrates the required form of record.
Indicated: 90; °F
